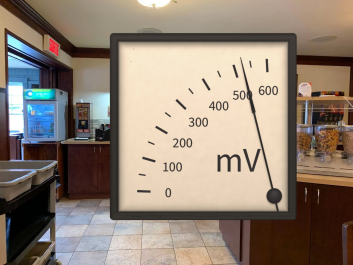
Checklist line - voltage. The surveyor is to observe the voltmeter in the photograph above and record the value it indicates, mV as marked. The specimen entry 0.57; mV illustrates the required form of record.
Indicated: 525; mV
